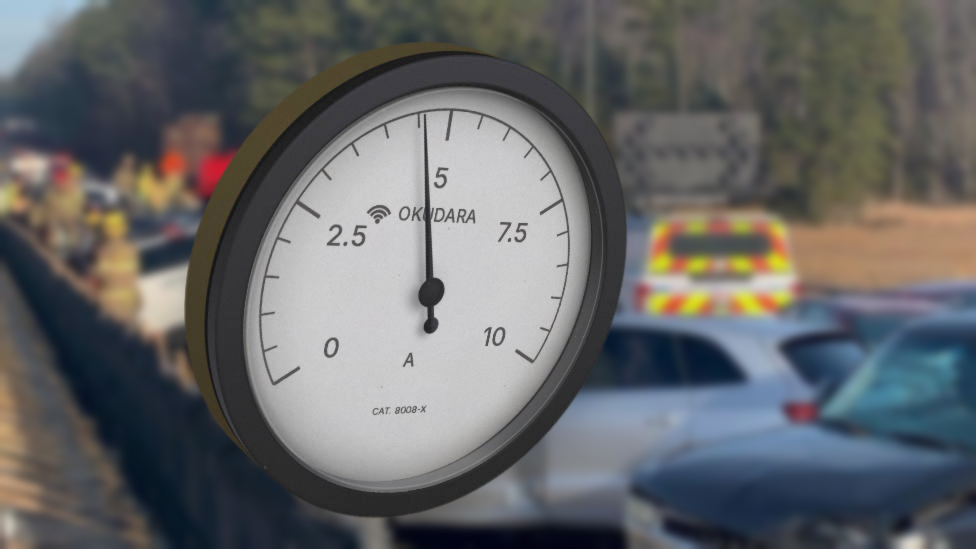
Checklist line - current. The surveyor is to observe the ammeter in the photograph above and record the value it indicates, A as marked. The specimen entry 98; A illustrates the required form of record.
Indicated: 4.5; A
